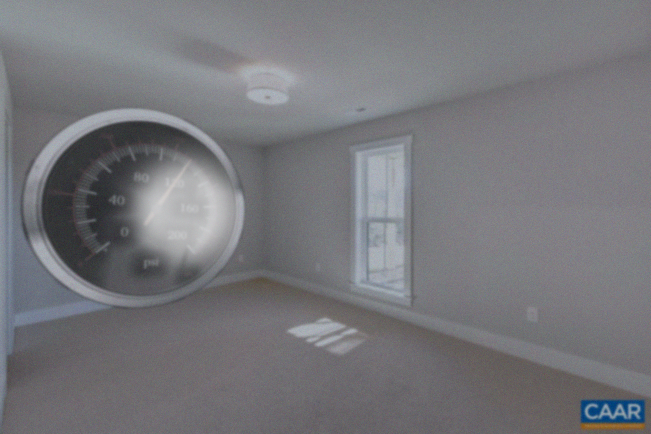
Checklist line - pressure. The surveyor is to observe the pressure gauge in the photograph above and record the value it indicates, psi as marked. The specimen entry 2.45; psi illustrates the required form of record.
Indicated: 120; psi
